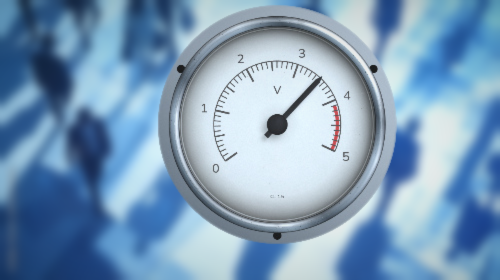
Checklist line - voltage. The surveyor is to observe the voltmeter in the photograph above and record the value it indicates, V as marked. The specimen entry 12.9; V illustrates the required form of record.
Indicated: 3.5; V
